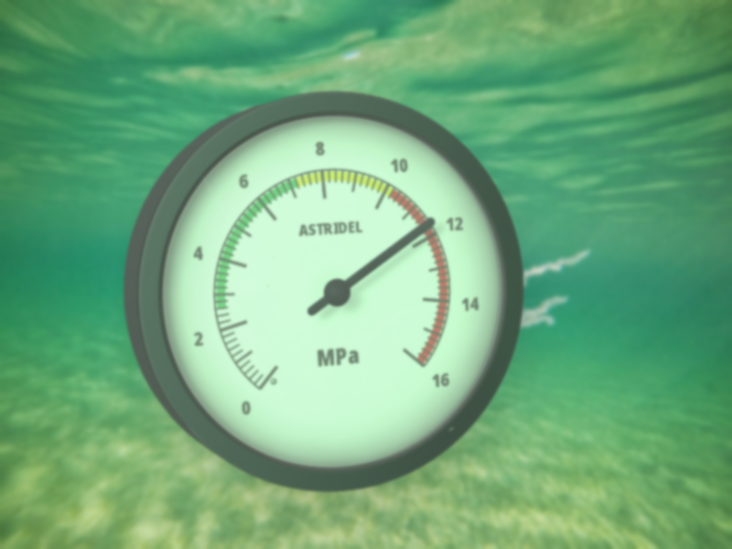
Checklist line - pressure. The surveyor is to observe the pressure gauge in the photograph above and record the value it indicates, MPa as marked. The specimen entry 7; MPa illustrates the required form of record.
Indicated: 11.6; MPa
